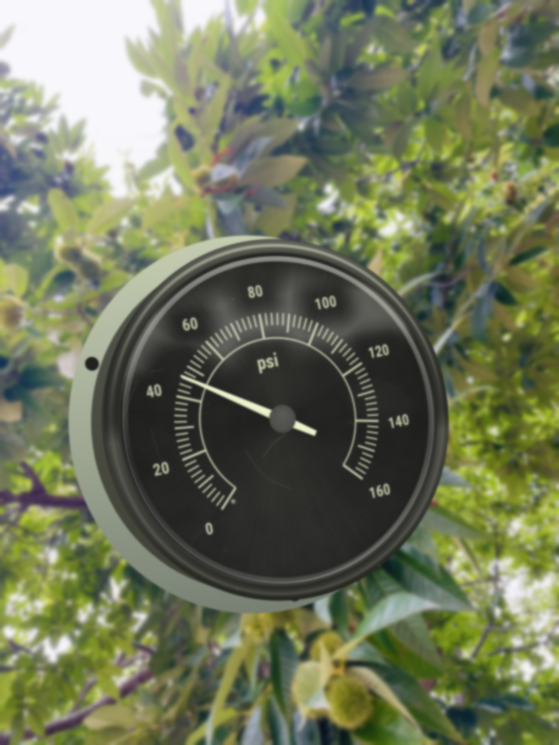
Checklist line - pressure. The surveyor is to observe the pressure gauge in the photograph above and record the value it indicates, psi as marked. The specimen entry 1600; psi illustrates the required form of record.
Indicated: 46; psi
